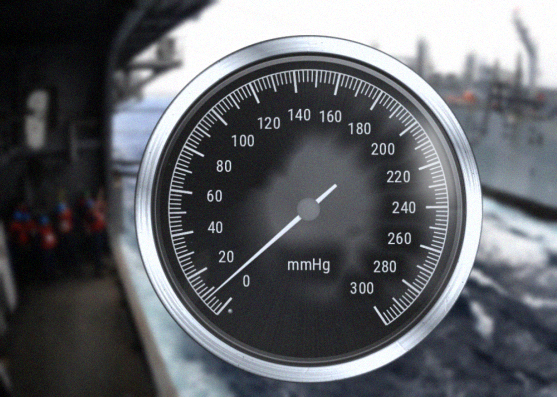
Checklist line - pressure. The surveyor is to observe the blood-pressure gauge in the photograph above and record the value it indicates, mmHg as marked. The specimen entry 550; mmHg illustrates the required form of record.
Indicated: 8; mmHg
